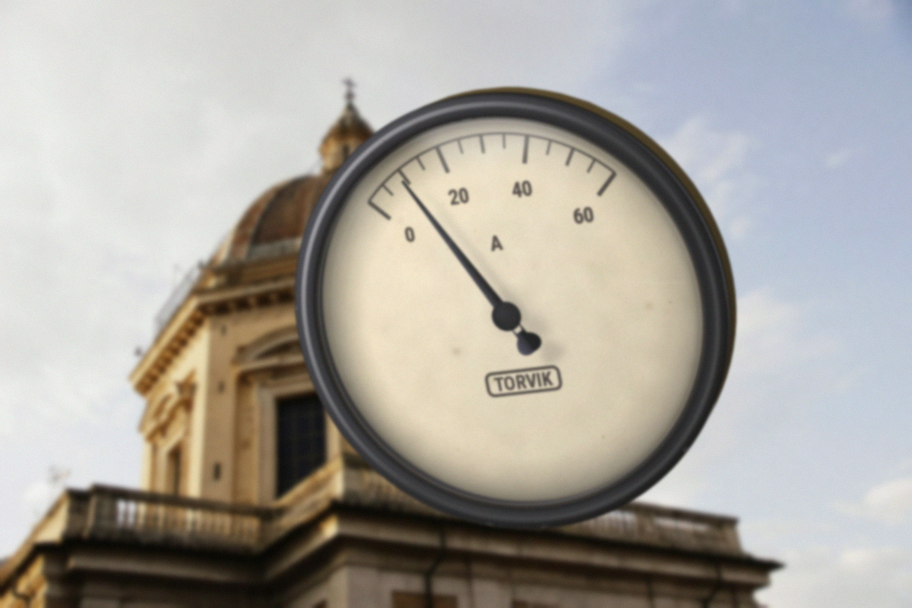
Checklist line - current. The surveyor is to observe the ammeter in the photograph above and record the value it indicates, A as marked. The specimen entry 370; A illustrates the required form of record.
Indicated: 10; A
